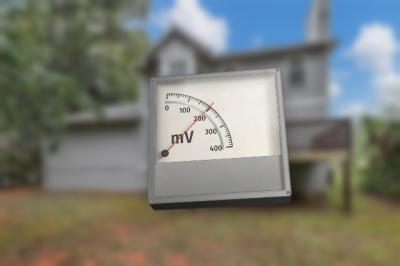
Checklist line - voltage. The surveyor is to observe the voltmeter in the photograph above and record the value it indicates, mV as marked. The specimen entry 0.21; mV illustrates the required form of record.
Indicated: 200; mV
